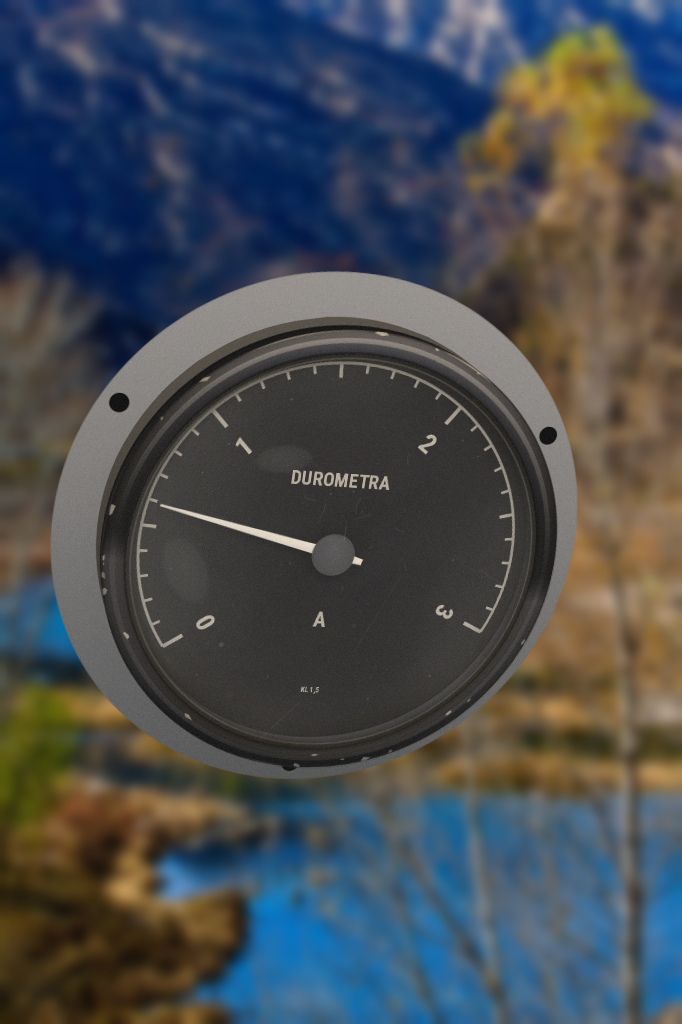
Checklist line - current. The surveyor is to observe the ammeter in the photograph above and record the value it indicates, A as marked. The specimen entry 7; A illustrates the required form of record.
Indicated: 0.6; A
